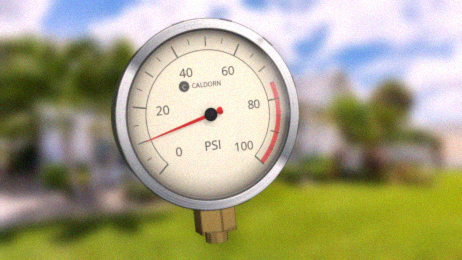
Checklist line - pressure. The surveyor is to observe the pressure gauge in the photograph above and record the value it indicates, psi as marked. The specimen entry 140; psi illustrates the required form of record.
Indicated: 10; psi
